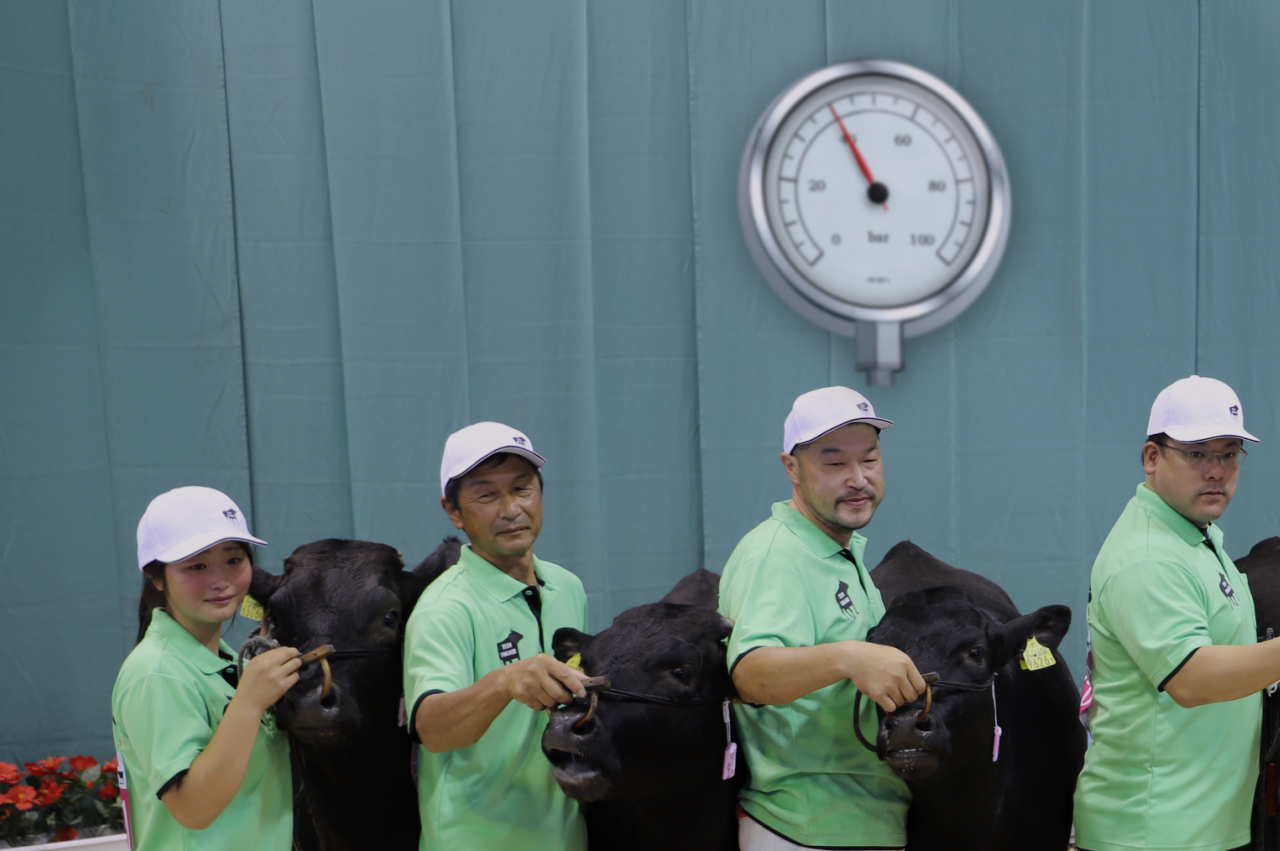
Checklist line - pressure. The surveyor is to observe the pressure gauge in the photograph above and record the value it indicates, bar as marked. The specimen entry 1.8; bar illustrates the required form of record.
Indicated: 40; bar
